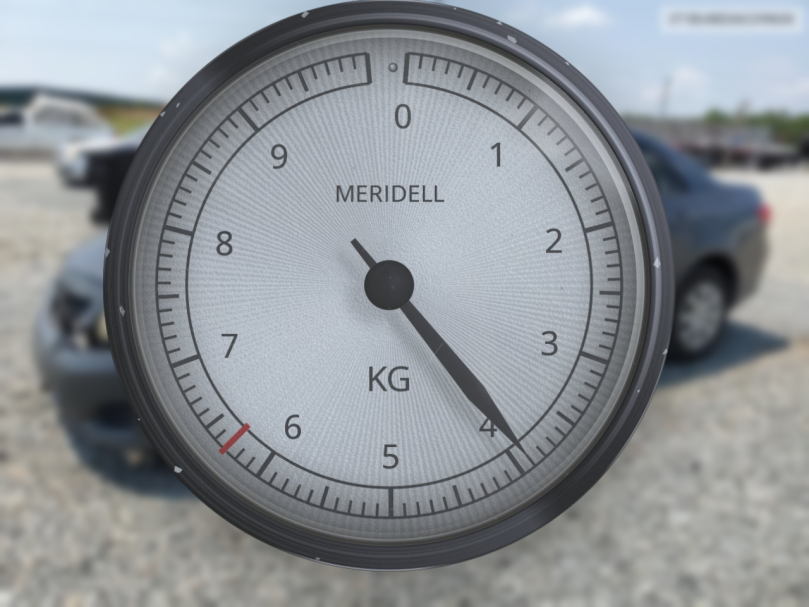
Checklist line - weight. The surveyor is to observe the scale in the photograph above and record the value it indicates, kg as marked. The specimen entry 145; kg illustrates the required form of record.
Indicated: 3.9; kg
